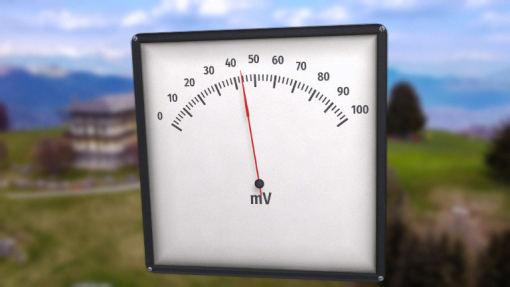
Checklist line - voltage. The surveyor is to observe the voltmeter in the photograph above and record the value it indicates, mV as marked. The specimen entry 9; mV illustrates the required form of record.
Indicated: 44; mV
